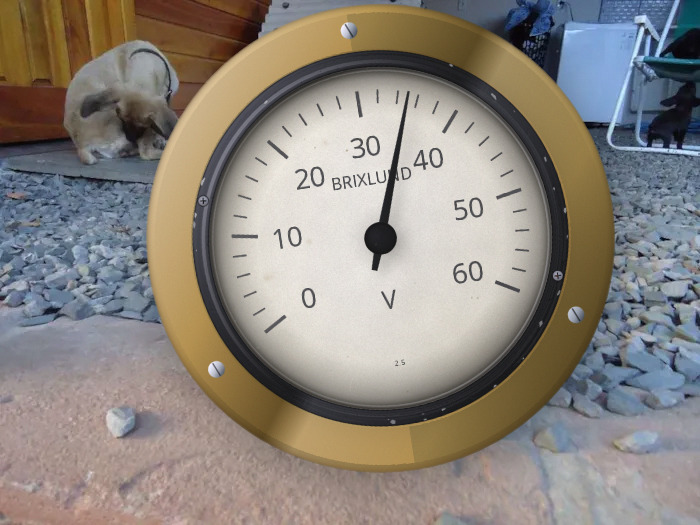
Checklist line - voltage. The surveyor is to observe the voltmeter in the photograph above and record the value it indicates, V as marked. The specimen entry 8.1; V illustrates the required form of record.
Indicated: 35; V
